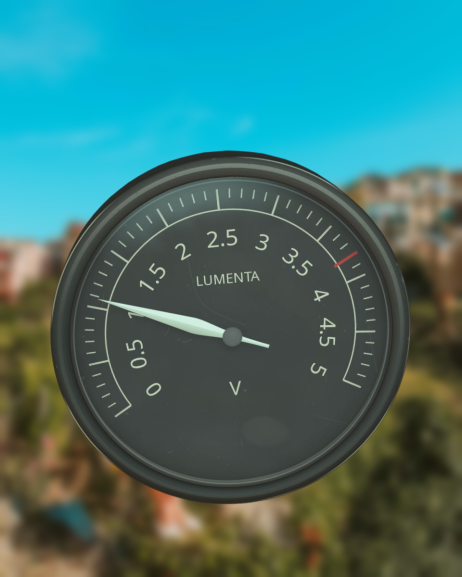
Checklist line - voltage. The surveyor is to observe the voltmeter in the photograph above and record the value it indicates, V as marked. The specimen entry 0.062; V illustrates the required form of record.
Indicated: 1.1; V
